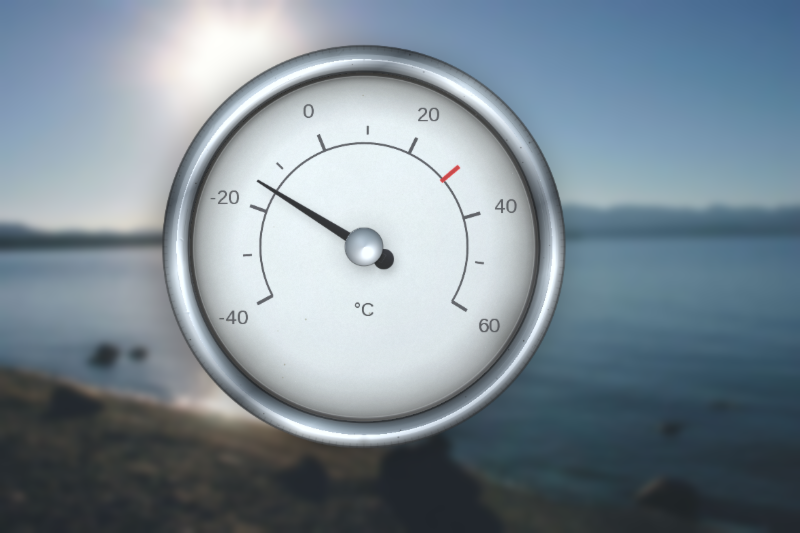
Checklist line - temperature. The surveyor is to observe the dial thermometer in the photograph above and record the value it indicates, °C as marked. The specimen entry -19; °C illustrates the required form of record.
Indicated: -15; °C
